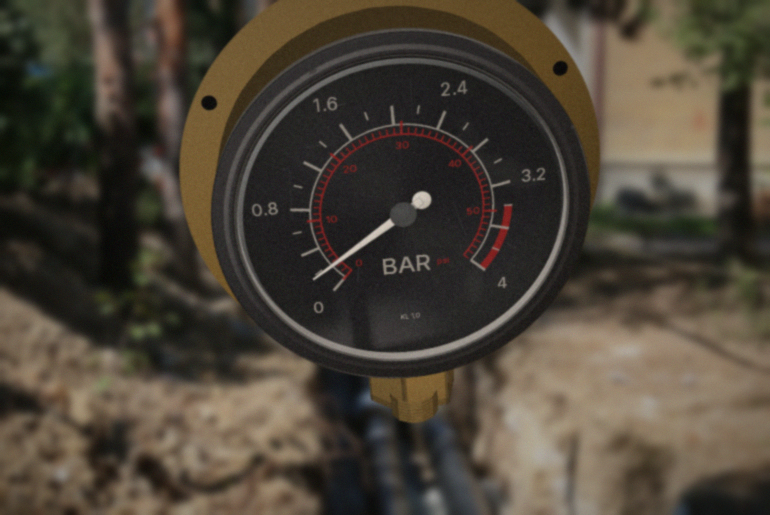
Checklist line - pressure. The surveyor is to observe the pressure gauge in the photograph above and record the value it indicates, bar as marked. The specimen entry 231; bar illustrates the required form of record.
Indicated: 0.2; bar
